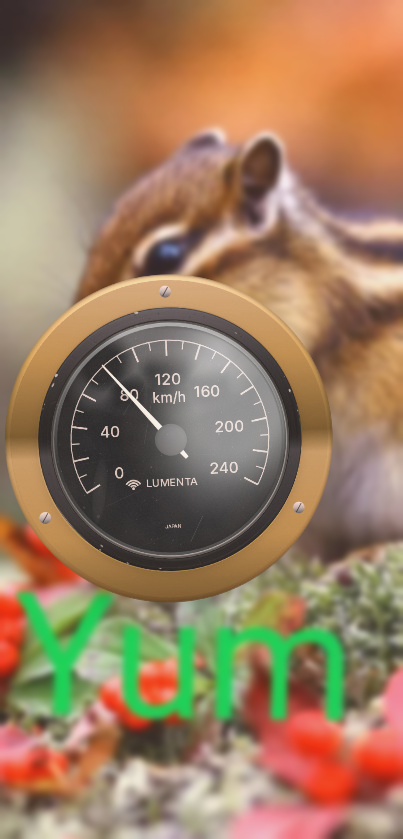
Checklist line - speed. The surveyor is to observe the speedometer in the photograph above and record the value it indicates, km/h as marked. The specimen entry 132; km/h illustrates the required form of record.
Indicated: 80; km/h
